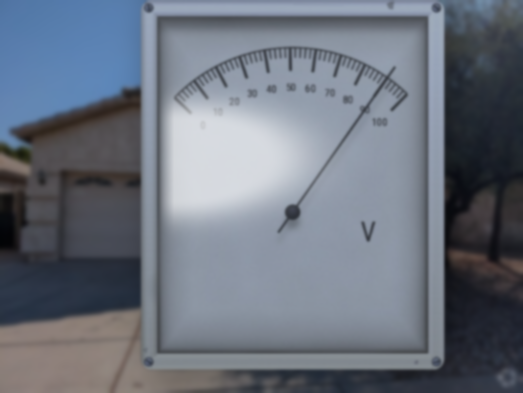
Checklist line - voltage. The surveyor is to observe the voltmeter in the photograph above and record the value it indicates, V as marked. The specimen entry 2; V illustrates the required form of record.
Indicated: 90; V
